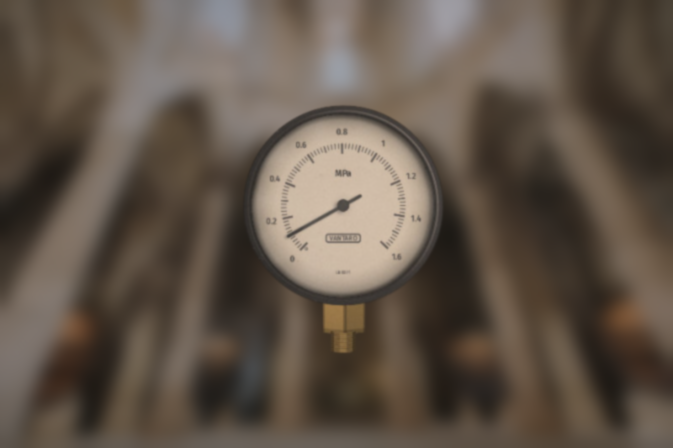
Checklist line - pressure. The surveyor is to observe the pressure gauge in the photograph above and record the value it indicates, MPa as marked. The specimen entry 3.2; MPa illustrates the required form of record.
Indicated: 0.1; MPa
